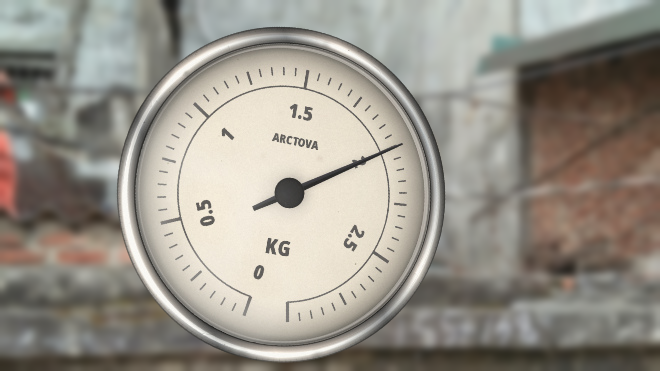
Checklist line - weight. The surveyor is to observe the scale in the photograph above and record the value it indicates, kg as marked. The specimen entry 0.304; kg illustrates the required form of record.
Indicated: 2; kg
